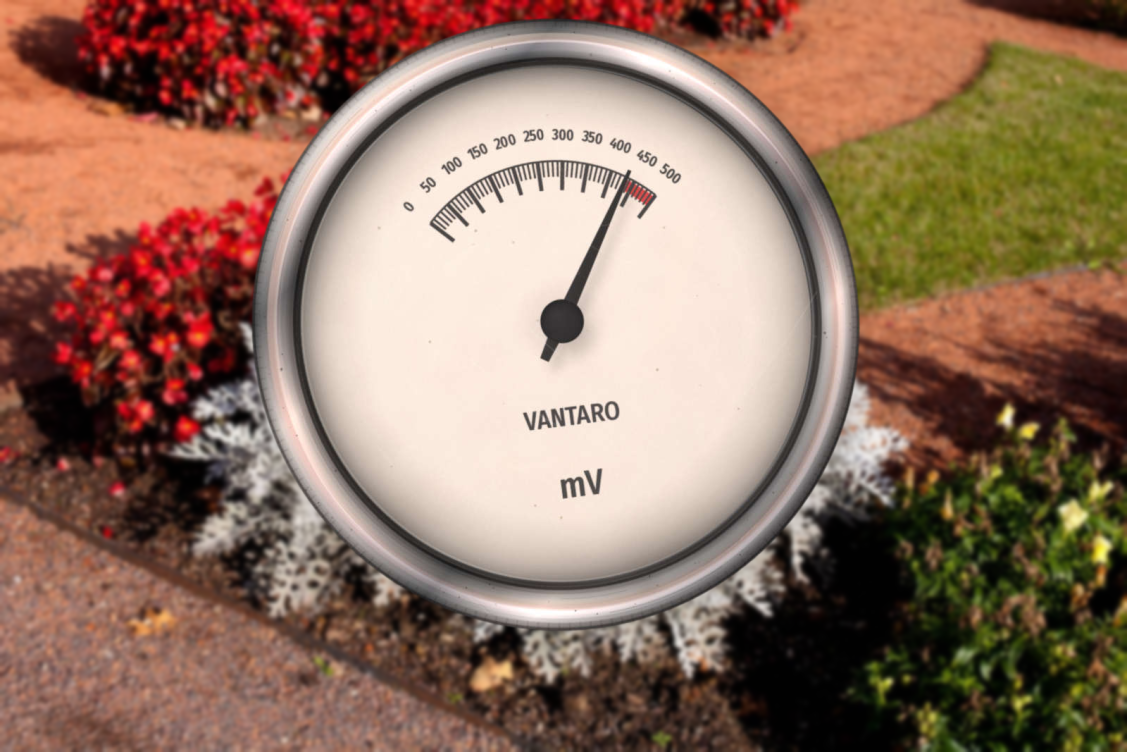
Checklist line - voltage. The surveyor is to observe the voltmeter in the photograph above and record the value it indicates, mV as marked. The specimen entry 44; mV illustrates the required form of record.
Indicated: 430; mV
